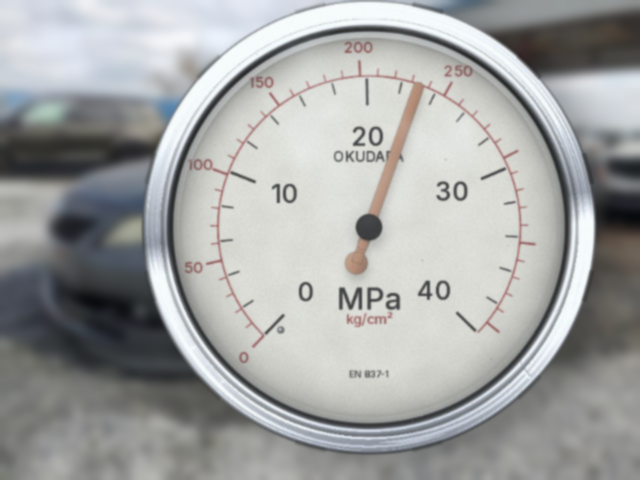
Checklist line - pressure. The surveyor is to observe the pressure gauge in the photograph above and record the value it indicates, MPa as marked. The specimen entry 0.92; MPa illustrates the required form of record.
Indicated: 23; MPa
